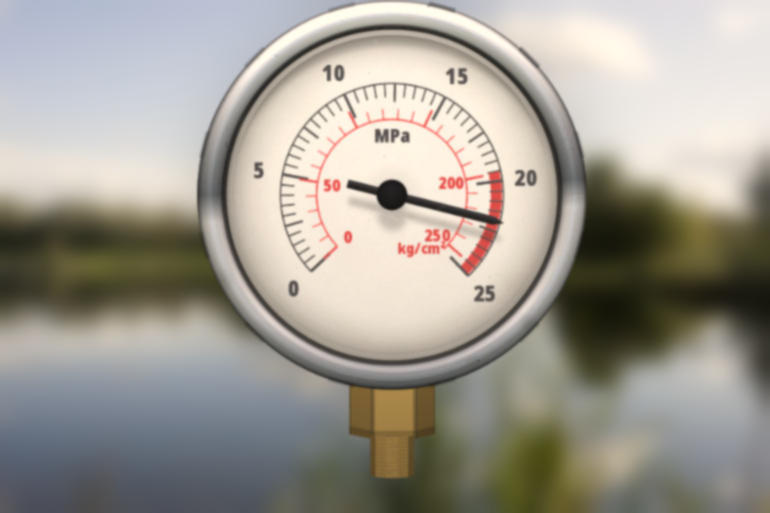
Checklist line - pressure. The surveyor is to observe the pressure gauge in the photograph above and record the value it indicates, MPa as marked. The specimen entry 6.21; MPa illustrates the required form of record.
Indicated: 22; MPa
